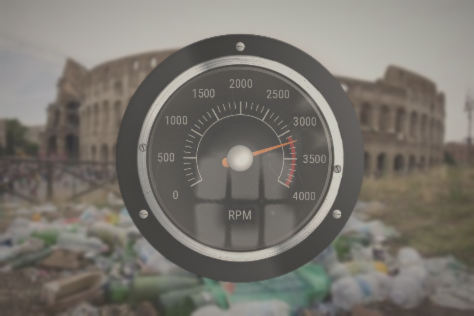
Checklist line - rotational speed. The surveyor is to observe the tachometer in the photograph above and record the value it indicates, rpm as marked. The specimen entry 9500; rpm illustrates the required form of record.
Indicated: 3200; rpm
